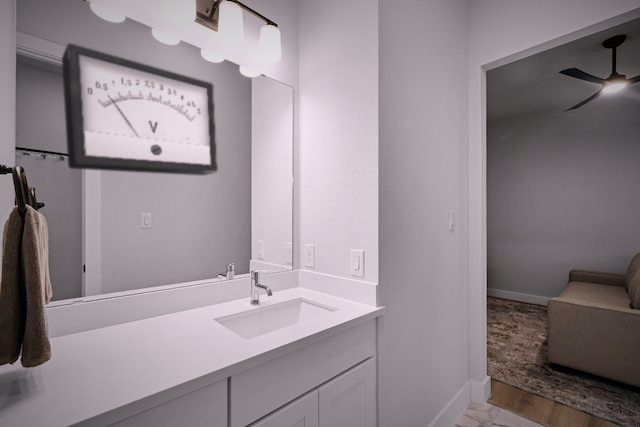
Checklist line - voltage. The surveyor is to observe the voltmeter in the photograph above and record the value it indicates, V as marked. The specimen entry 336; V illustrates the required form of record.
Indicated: 0.5; V
